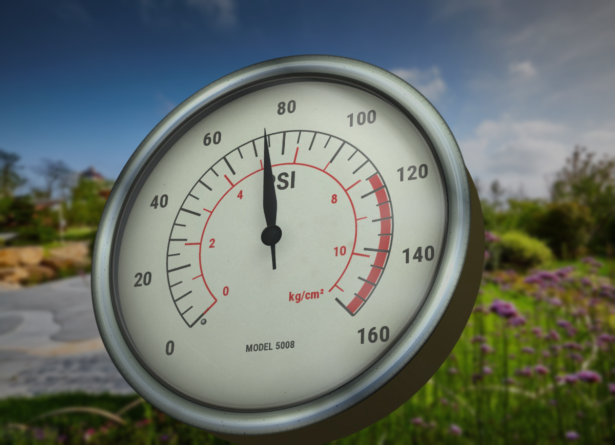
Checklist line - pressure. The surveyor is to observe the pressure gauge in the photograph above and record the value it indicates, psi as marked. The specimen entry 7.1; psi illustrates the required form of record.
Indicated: 75; psi
